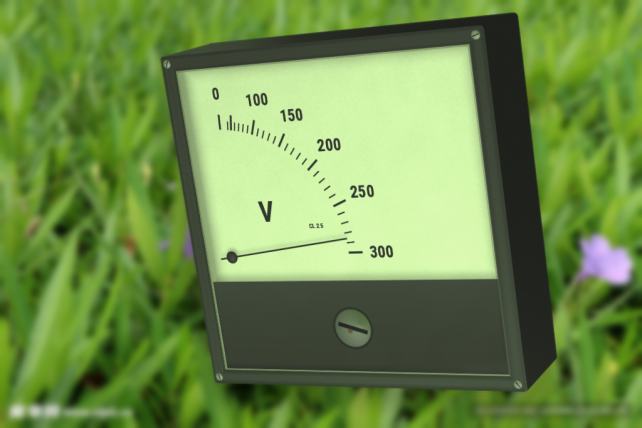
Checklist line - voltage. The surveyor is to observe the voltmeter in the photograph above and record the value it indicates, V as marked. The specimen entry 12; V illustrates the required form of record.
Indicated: 285; V
